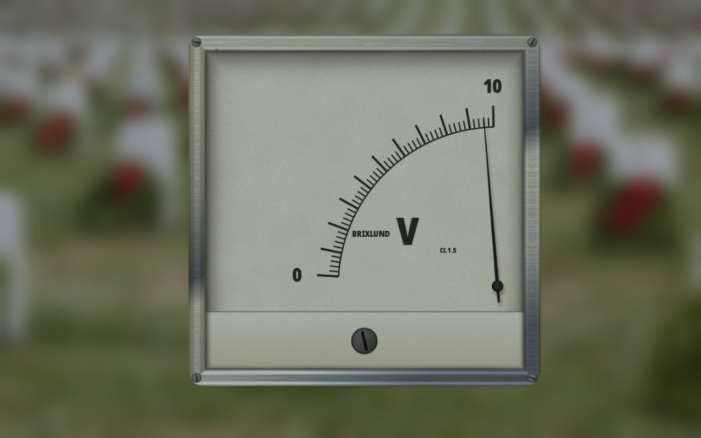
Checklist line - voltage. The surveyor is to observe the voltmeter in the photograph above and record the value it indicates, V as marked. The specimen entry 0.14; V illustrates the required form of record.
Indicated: 9.6; V
